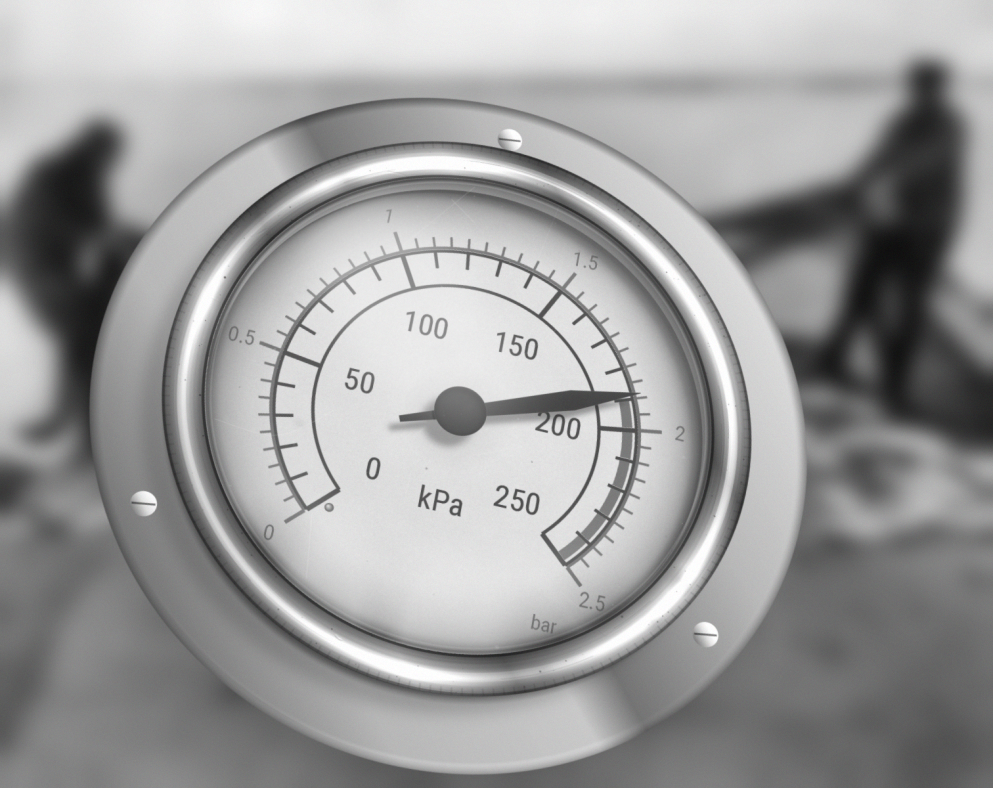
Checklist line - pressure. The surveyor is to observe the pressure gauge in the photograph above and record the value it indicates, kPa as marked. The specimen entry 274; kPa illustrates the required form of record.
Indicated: 190; kPa
